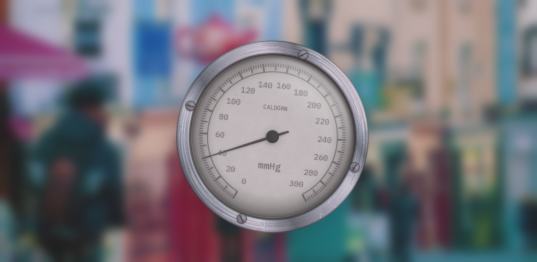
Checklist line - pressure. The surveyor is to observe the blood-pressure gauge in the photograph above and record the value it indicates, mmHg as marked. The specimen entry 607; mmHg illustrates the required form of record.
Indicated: 40; mmHg
